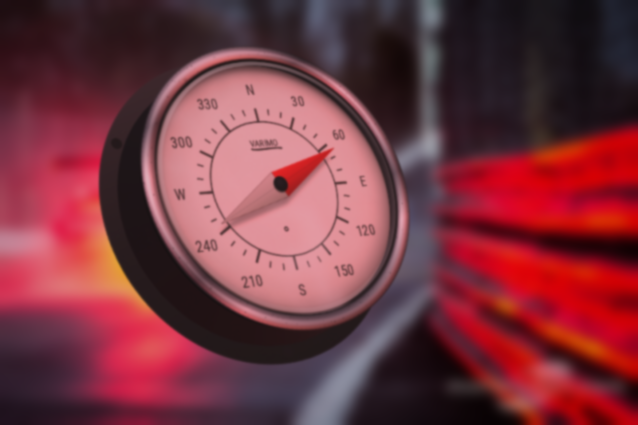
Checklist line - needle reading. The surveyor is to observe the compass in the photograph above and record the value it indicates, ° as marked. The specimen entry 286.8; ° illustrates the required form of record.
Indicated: 65; °
